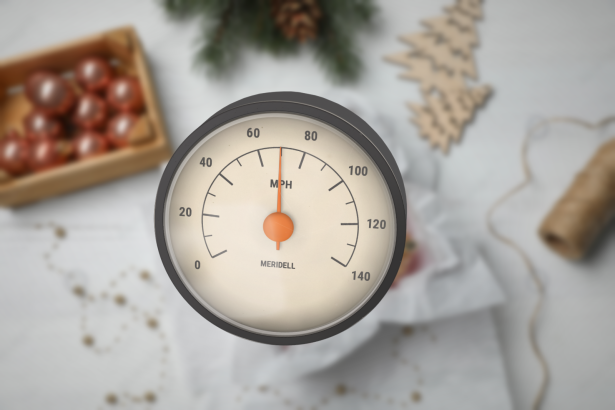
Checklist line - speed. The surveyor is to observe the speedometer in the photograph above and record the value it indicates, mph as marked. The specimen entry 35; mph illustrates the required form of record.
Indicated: 70; mph
